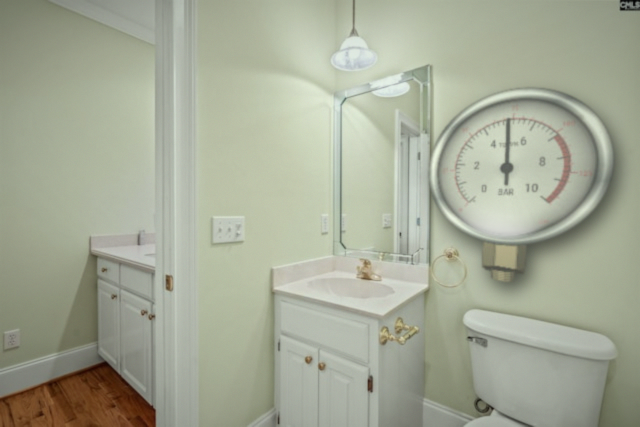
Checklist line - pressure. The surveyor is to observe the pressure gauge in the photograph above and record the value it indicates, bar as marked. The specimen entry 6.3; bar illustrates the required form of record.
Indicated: 5; bar
